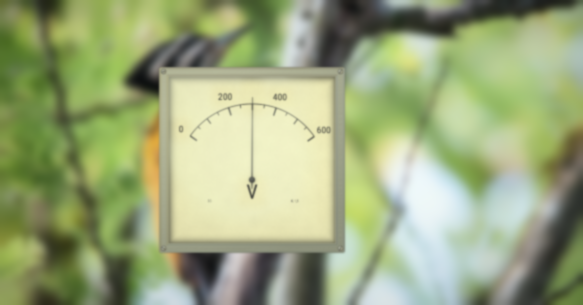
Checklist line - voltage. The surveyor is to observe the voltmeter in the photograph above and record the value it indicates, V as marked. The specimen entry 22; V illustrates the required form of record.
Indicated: 300; V
